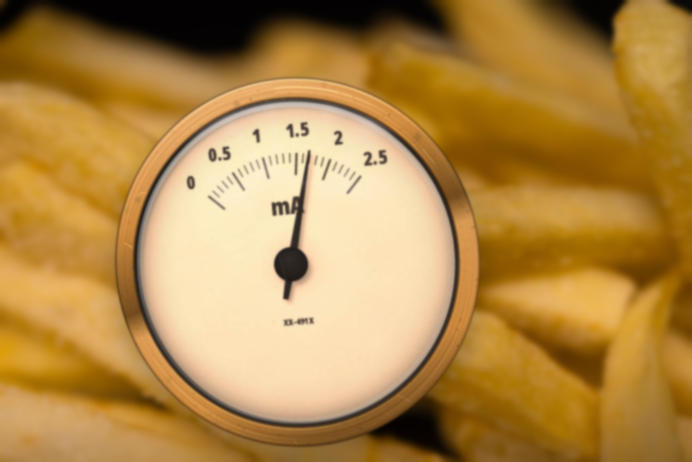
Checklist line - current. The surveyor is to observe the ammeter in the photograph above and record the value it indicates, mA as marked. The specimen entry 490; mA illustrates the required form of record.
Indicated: 1.7; mA
